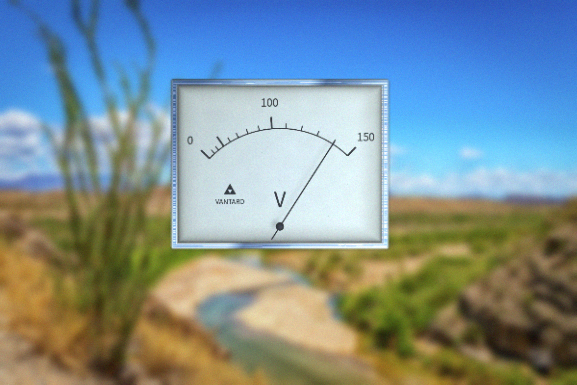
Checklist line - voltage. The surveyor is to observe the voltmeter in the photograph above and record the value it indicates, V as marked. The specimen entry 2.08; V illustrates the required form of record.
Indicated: 140; V
